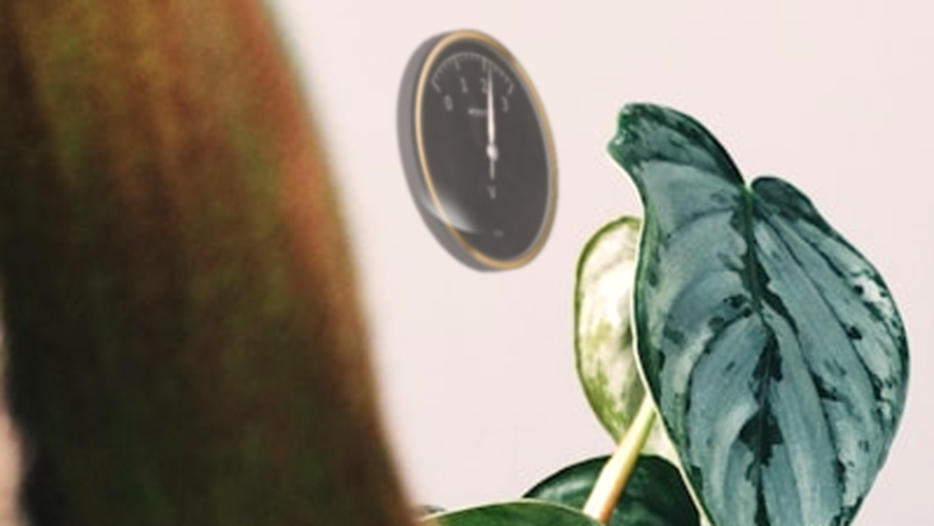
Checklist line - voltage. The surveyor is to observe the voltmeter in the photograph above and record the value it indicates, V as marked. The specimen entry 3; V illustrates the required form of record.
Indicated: 2; V
